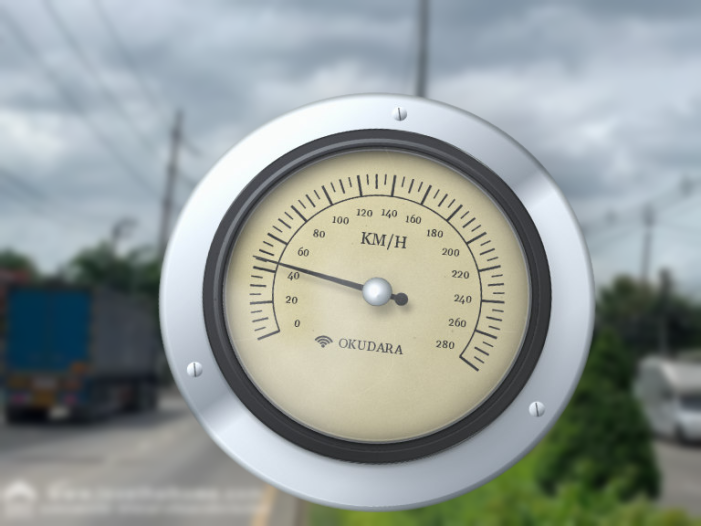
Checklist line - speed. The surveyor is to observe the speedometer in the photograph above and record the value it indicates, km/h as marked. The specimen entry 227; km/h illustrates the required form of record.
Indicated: 45; km/h
